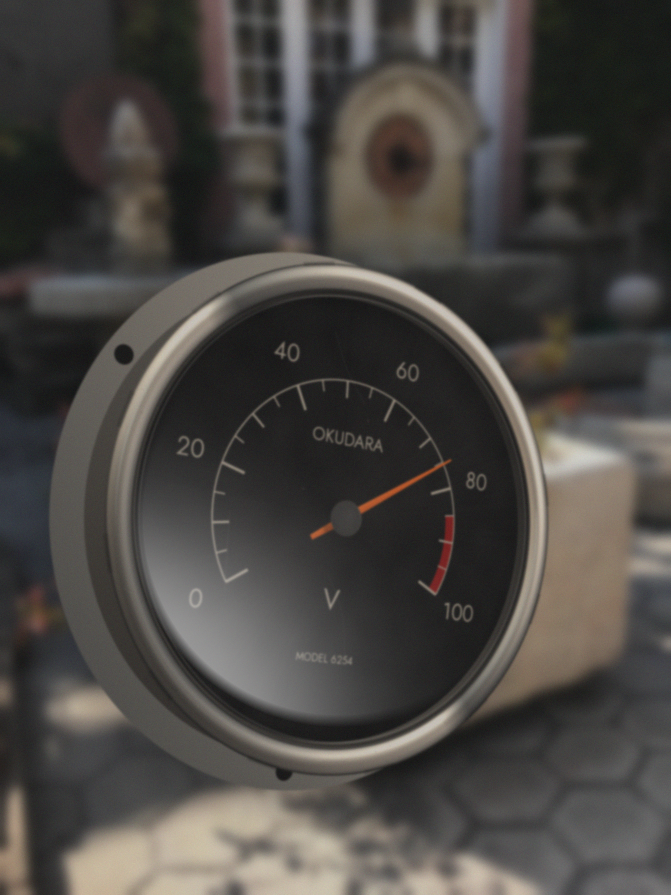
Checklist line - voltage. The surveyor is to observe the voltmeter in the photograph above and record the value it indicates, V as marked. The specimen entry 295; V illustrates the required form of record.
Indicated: 75; V
